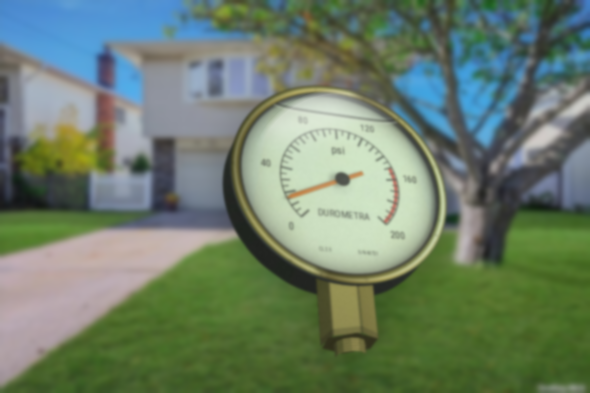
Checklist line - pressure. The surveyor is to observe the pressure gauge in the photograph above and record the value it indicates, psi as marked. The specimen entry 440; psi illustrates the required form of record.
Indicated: 15; psi
